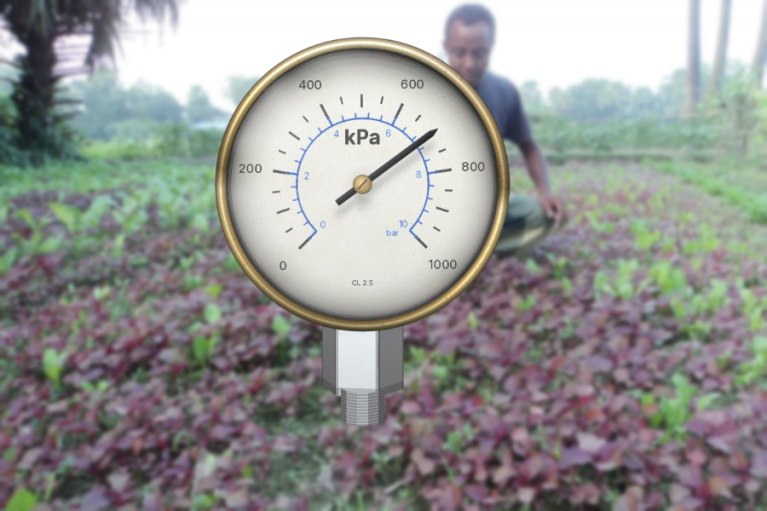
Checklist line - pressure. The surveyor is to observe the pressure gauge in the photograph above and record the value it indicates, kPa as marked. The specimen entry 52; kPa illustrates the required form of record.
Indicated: 700; kPa
